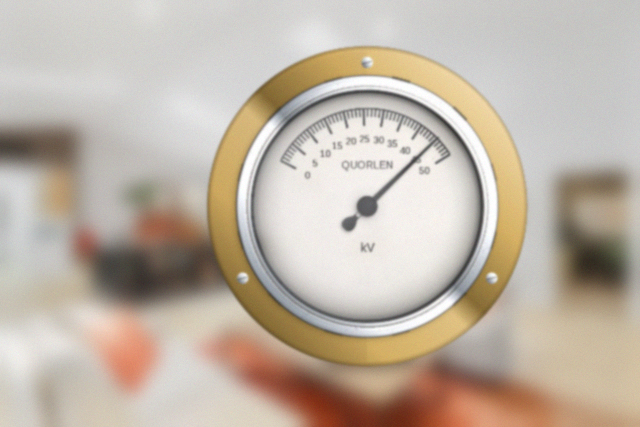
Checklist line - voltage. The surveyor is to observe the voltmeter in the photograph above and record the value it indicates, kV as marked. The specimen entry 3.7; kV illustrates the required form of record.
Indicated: 45; kV
